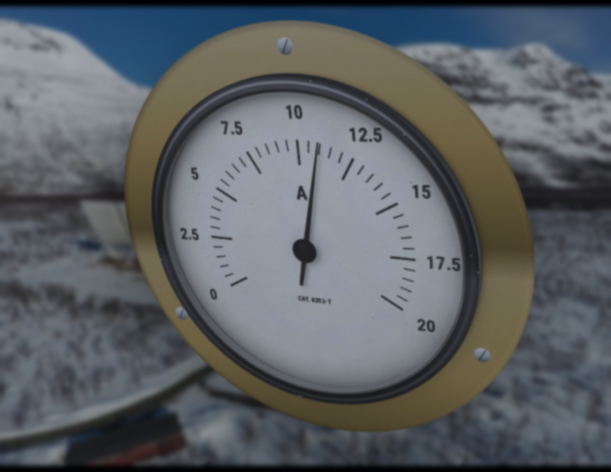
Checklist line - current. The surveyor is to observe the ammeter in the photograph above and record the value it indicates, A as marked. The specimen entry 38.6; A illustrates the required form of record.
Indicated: 11; A
